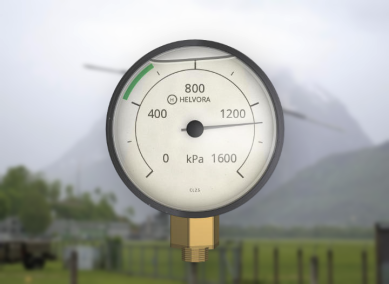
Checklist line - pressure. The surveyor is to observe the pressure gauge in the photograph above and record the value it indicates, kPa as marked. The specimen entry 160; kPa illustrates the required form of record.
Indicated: 1300; kPa
